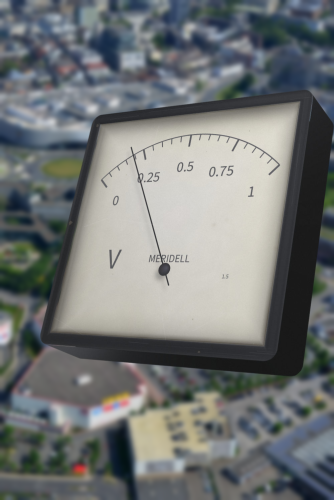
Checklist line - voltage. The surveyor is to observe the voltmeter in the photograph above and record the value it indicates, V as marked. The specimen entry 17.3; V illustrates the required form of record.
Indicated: 0.2; V
